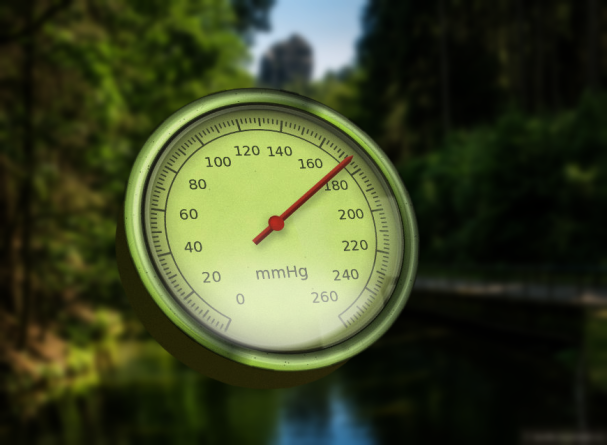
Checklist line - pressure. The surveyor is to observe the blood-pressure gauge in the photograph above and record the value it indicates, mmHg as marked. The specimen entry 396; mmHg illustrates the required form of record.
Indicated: 174; mmHg
